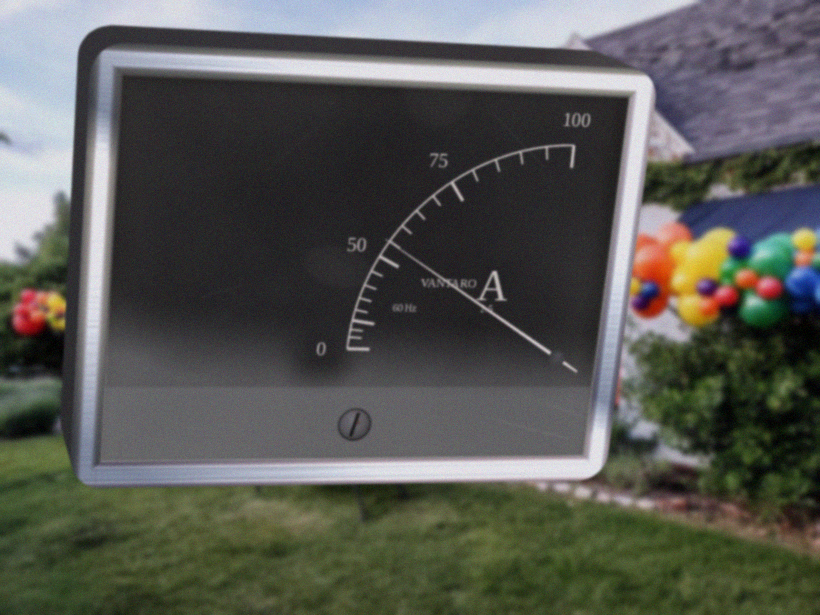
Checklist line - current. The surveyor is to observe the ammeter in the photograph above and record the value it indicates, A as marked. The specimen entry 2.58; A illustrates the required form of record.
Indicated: 55; A
